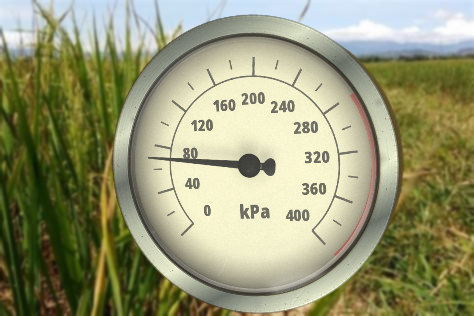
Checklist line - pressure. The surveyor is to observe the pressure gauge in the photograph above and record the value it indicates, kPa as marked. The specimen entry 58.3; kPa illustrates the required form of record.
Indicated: 70; kPa
